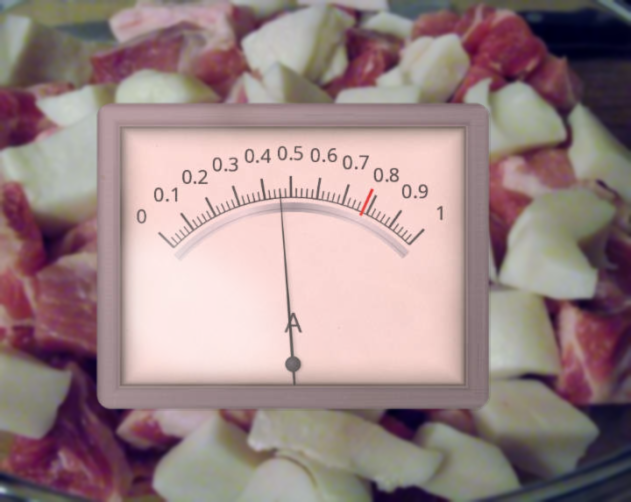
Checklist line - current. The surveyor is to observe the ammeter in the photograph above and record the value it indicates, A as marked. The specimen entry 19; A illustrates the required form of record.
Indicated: 0.46; A
